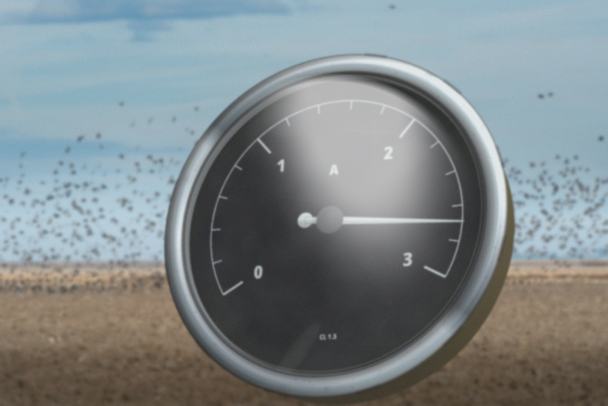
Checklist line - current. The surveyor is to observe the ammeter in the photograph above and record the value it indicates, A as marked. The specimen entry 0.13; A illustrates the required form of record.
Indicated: 2.7; A
